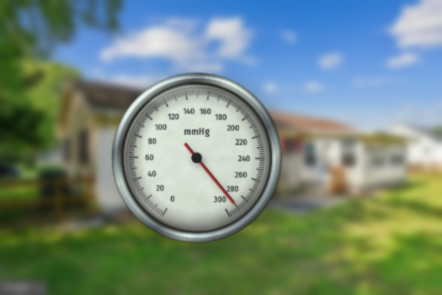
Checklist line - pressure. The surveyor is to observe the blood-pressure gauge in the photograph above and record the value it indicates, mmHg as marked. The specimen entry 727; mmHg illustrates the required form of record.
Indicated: 290; mmHg
